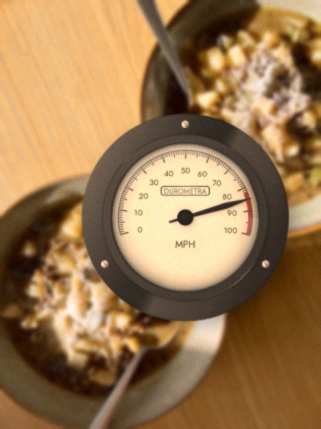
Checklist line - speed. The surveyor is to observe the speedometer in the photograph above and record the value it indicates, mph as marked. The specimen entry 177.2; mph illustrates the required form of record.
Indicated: 85; mph
